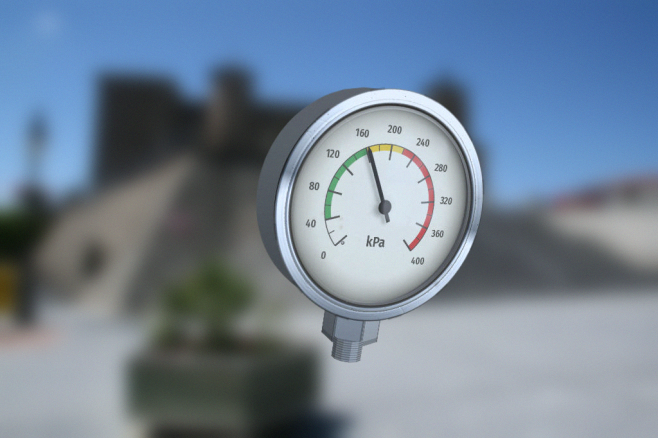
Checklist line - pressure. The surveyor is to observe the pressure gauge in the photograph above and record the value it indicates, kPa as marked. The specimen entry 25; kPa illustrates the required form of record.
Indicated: 160; kPa
